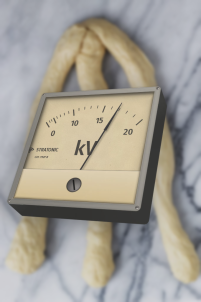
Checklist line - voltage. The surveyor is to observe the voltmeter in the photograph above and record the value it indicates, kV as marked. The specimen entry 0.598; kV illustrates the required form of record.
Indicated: 17; kV
